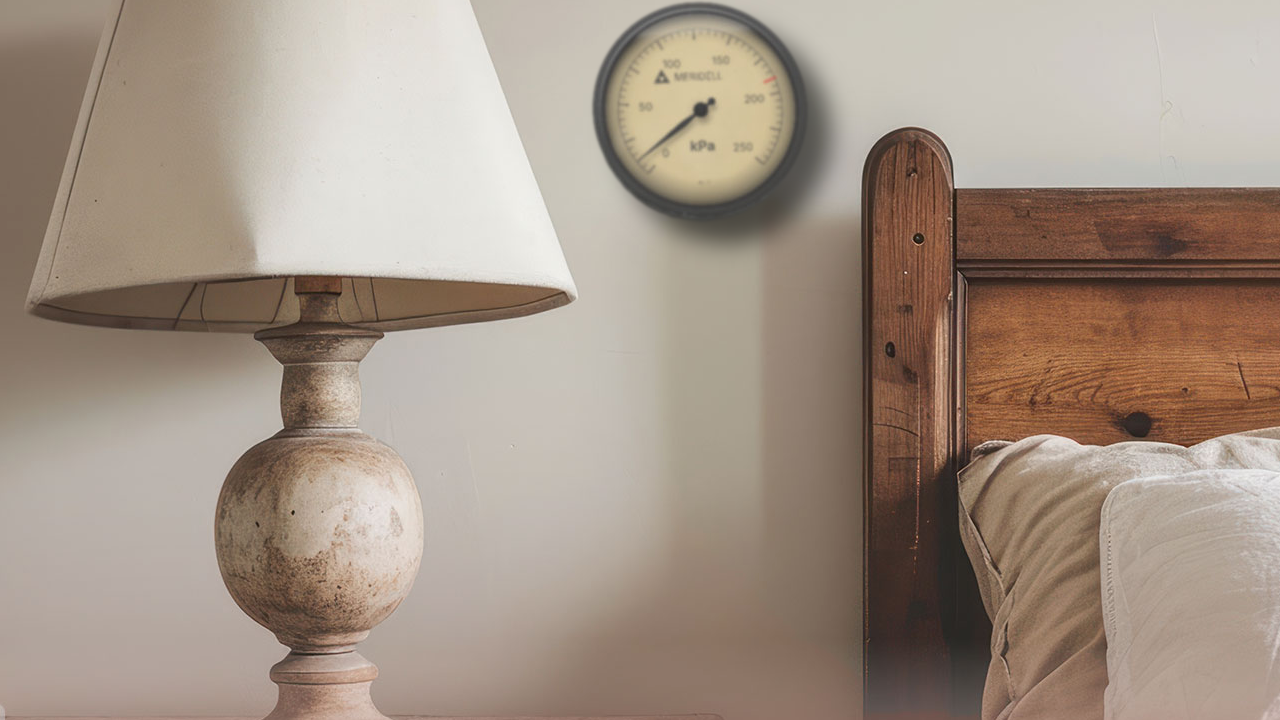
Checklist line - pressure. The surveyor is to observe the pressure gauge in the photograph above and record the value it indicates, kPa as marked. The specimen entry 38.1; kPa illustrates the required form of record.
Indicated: 10; kPa
